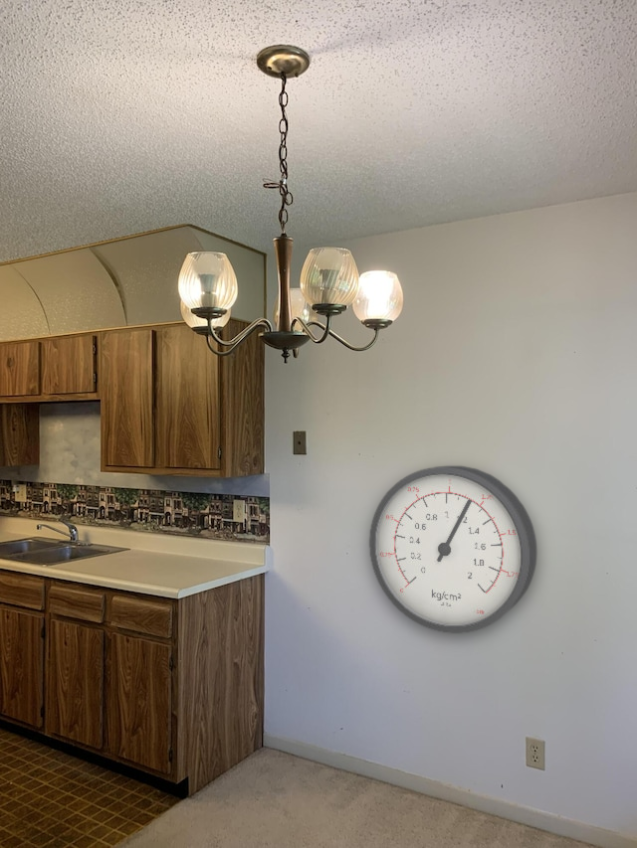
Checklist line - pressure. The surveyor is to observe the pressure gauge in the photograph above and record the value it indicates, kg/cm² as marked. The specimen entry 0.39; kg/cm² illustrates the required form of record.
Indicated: 1.2; kg/cm²
